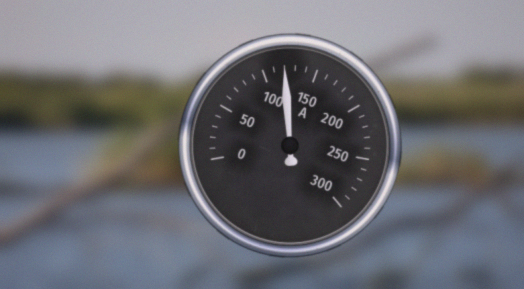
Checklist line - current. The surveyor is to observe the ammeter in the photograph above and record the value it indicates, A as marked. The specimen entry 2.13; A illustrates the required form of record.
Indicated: 120; A
